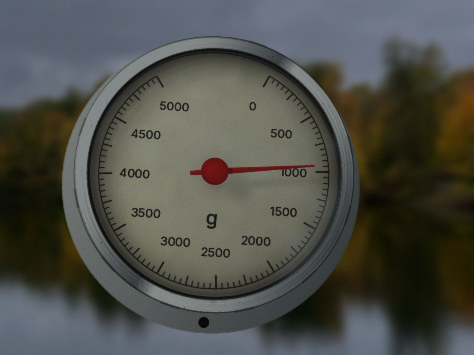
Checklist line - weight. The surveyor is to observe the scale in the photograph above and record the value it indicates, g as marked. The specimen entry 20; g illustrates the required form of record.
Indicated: 950; g
